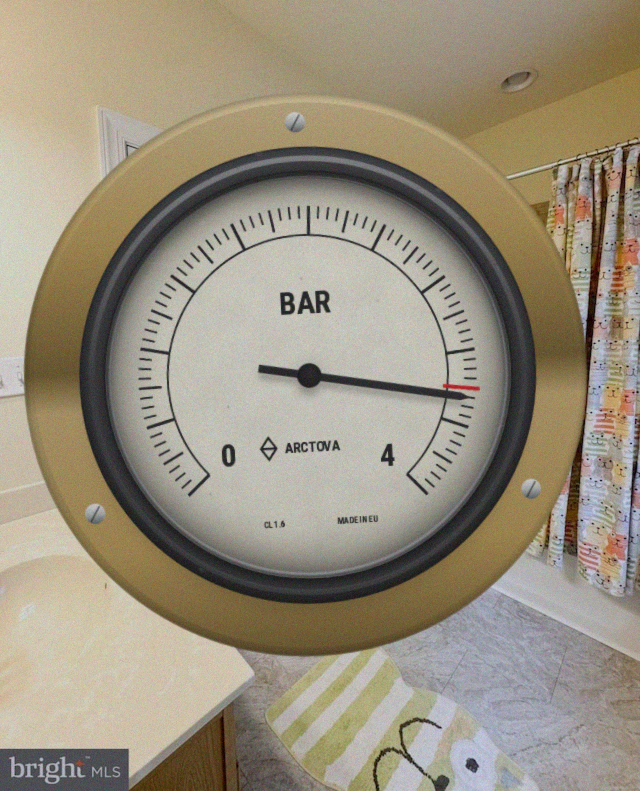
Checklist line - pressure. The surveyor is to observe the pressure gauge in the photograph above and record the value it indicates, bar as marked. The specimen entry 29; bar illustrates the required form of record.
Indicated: 3.45; bar
